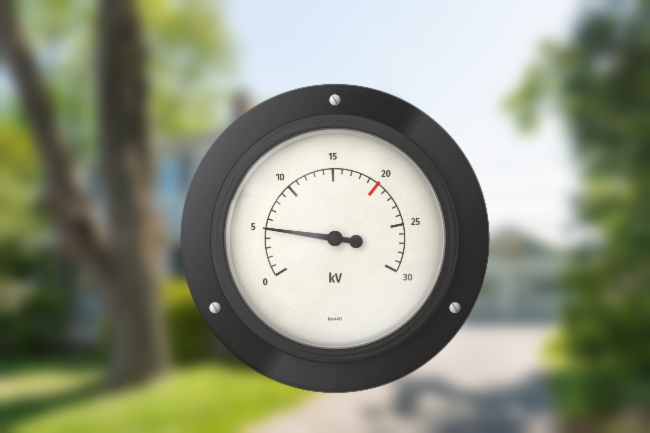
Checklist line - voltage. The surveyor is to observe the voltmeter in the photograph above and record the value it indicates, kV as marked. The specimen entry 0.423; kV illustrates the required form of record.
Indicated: 5; kV
